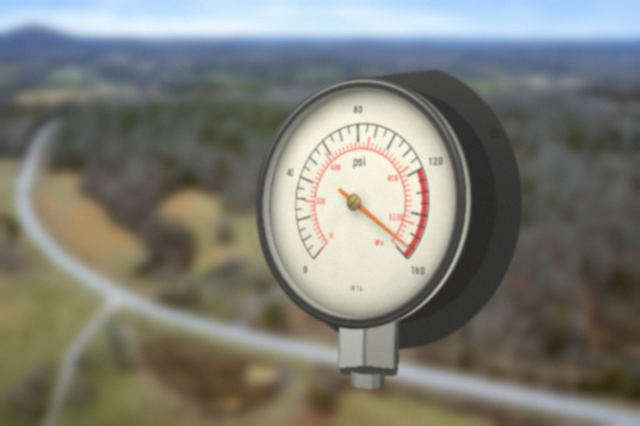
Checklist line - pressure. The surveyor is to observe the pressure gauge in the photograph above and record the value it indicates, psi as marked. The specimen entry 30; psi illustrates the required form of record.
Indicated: 155; psi
